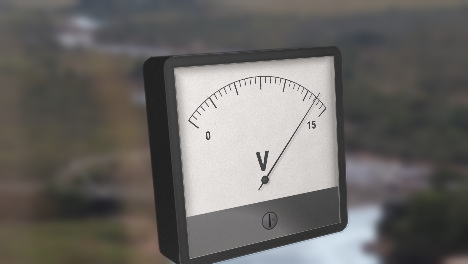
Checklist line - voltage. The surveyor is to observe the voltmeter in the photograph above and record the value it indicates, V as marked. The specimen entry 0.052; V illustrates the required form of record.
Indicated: 13.5; V
